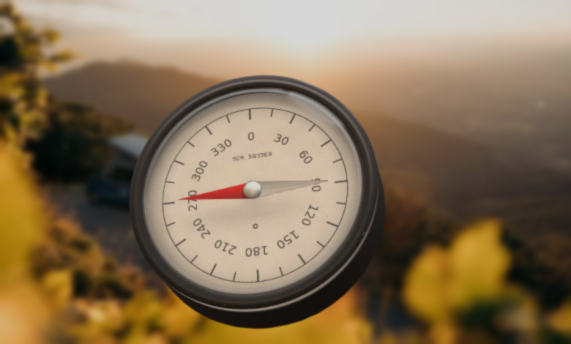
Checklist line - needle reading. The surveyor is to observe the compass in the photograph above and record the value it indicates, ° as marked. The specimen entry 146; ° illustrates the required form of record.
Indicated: 270; °
